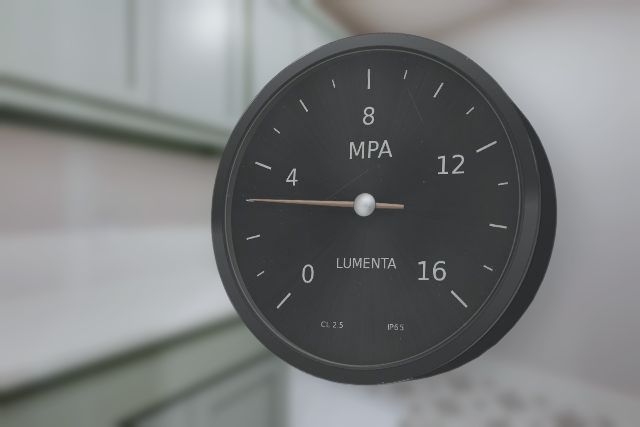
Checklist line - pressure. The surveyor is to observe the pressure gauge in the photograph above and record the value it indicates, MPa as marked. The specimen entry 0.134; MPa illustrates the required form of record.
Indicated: 3; MPa
